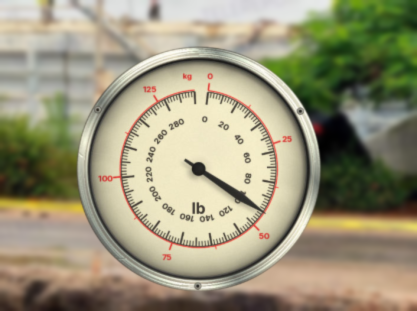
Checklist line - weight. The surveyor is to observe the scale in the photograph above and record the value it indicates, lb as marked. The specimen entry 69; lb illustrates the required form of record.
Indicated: 100; lb
